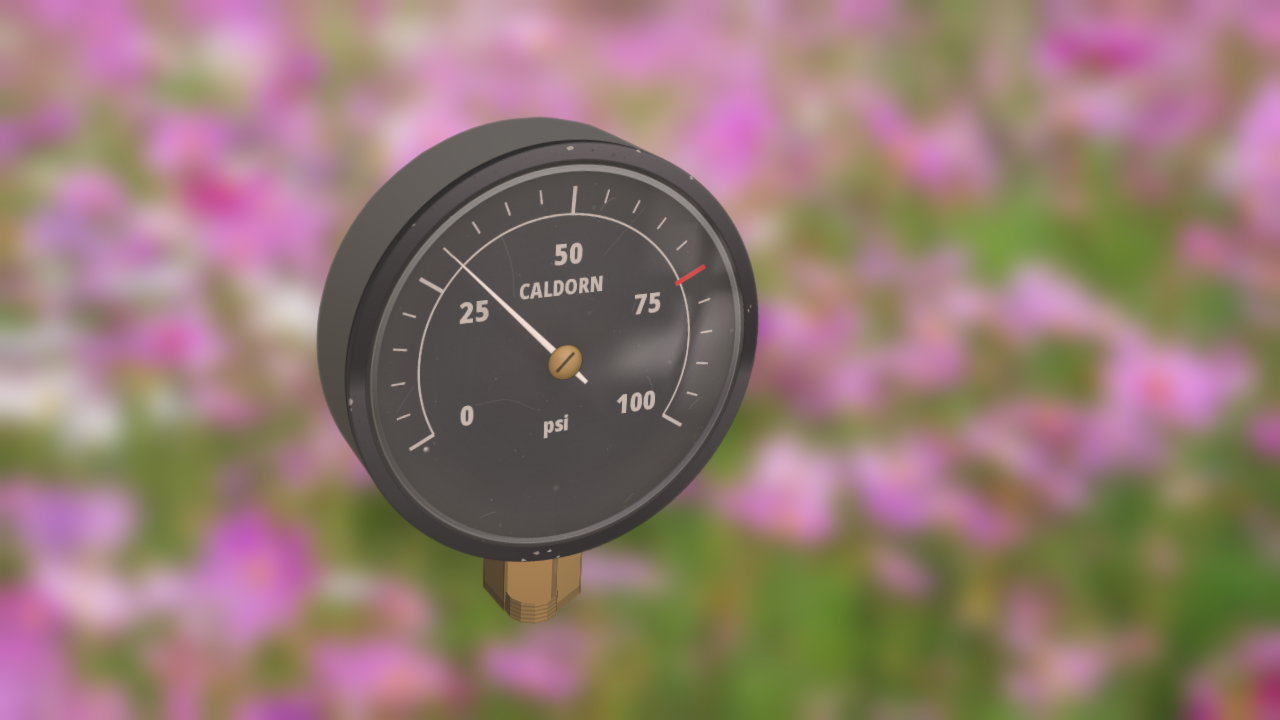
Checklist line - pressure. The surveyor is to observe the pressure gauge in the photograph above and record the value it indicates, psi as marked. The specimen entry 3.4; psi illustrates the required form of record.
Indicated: 30; psi
